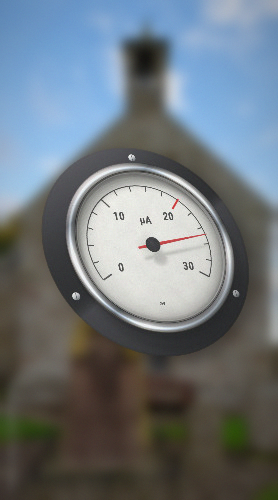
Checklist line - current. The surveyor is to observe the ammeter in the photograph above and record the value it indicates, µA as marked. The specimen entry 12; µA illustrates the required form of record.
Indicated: 25; µA
